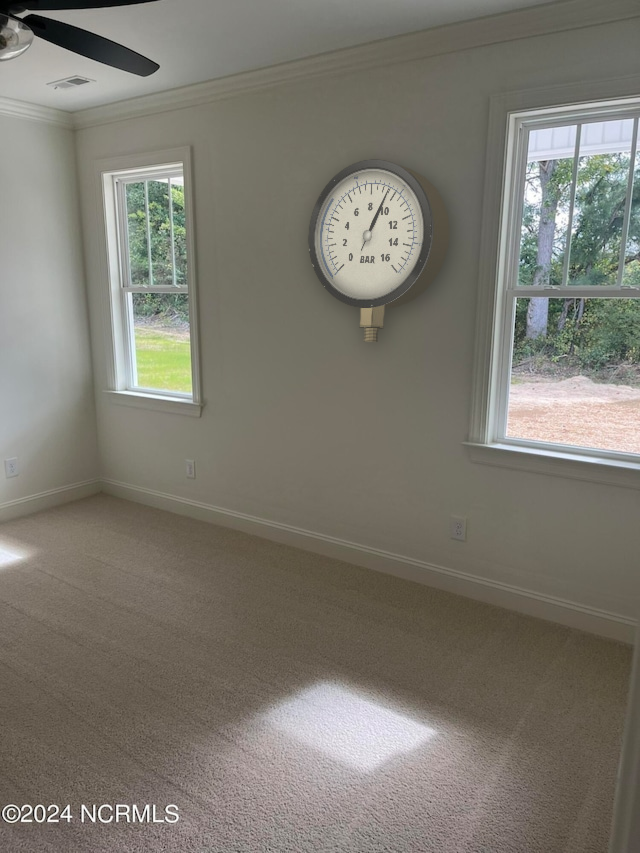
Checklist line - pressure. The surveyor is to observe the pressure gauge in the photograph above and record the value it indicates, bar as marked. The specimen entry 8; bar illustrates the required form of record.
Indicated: 9.5; bar
